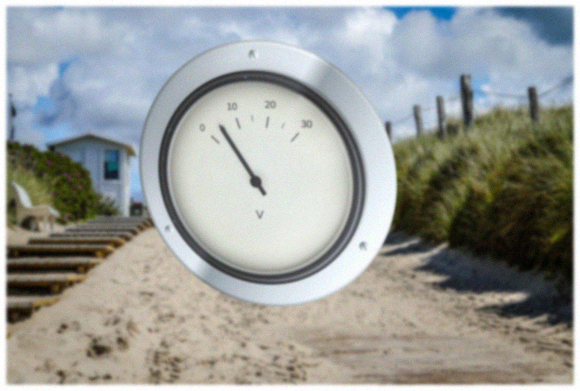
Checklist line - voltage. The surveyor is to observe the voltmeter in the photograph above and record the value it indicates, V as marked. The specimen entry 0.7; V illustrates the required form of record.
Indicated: 5; V
